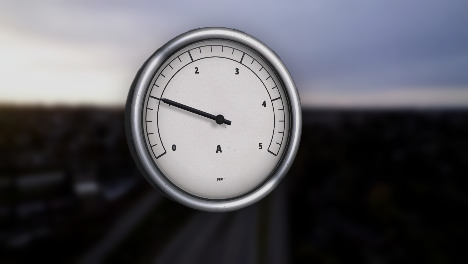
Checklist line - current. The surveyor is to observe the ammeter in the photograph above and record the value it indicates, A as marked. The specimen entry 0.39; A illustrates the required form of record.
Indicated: 1; A
